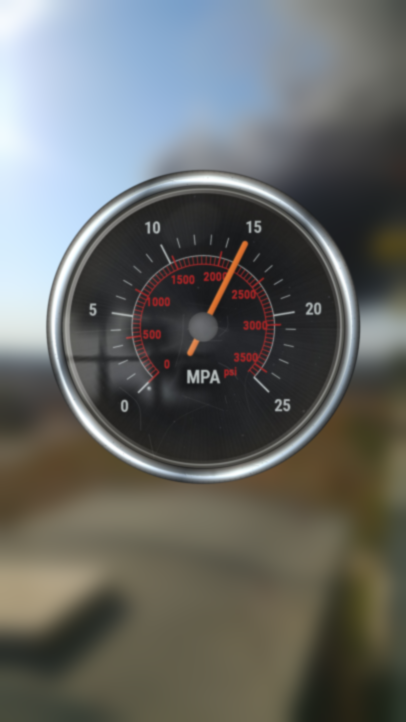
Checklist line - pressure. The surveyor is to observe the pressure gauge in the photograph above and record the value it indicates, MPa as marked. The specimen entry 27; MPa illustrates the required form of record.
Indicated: 15; MPa
